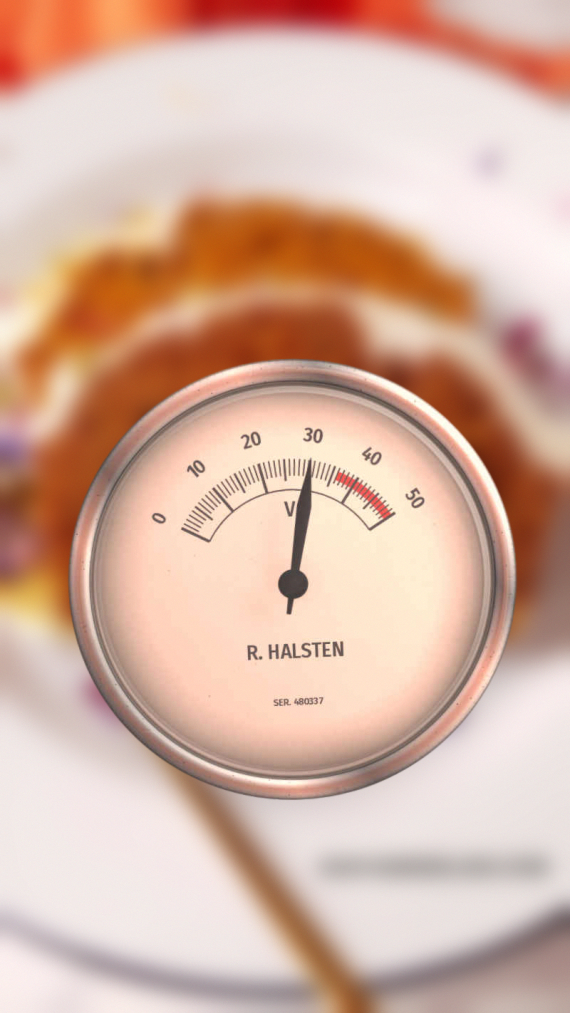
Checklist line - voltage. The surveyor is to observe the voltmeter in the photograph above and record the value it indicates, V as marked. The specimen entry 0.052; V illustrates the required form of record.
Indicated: 30; V
